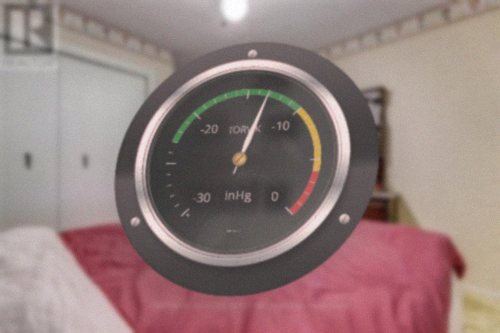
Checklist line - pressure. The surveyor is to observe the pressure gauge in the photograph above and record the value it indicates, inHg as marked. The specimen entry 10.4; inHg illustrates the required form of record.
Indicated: -13; inHg
